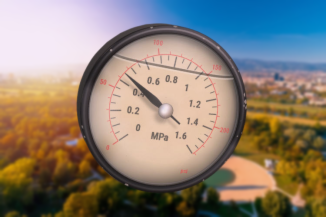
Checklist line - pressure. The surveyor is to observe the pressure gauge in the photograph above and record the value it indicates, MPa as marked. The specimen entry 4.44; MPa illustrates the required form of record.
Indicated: 0.45; MPa
